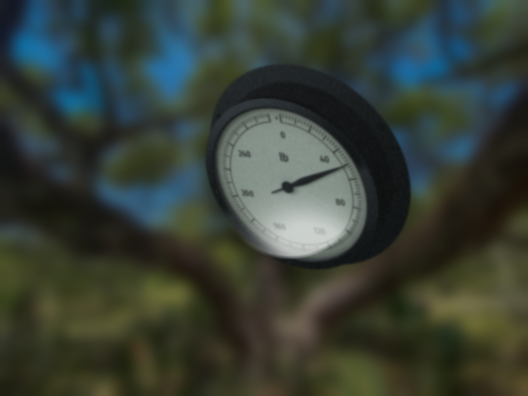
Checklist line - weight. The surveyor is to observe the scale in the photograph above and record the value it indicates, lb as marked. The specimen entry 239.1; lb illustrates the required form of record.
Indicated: 50; lb
